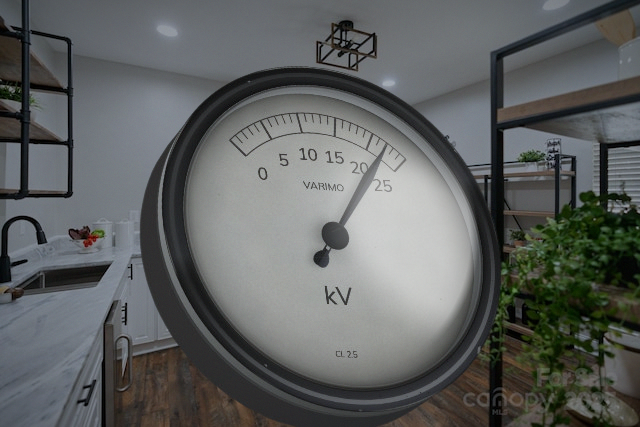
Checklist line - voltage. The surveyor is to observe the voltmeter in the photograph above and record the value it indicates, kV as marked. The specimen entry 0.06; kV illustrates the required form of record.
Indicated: 22; kV
